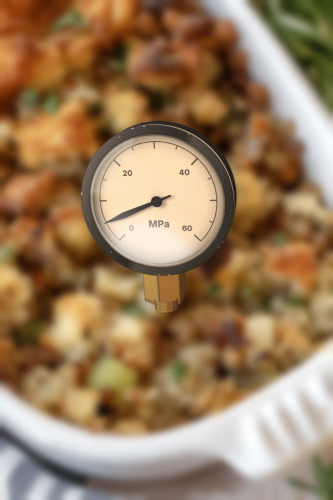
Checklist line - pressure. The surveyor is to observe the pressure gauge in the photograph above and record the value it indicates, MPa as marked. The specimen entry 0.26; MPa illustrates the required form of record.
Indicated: 5; MPa
